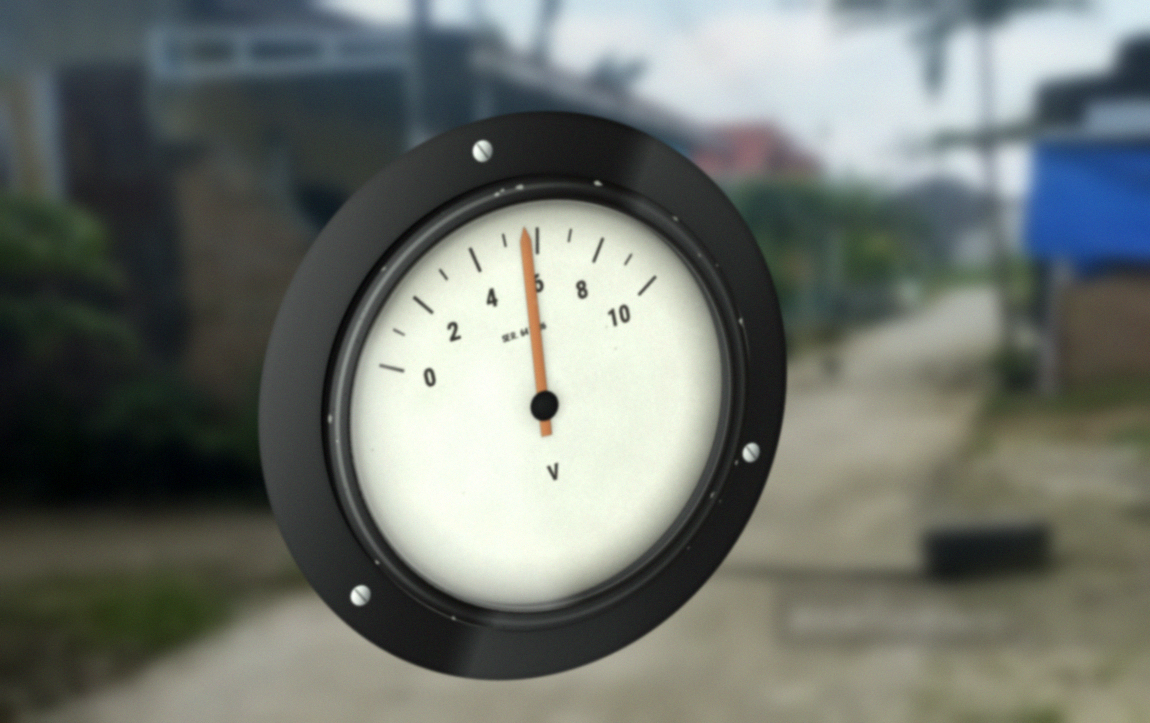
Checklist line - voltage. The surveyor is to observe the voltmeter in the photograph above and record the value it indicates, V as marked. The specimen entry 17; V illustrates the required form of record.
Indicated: 5.5; V
